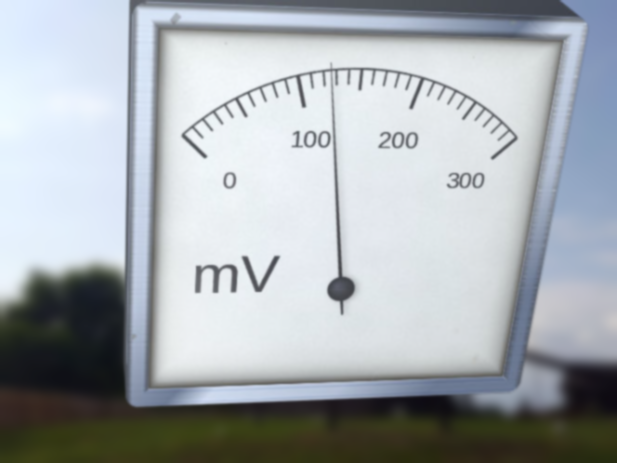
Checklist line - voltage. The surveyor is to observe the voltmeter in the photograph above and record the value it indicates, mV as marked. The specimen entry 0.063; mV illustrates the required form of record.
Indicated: 125; mV
